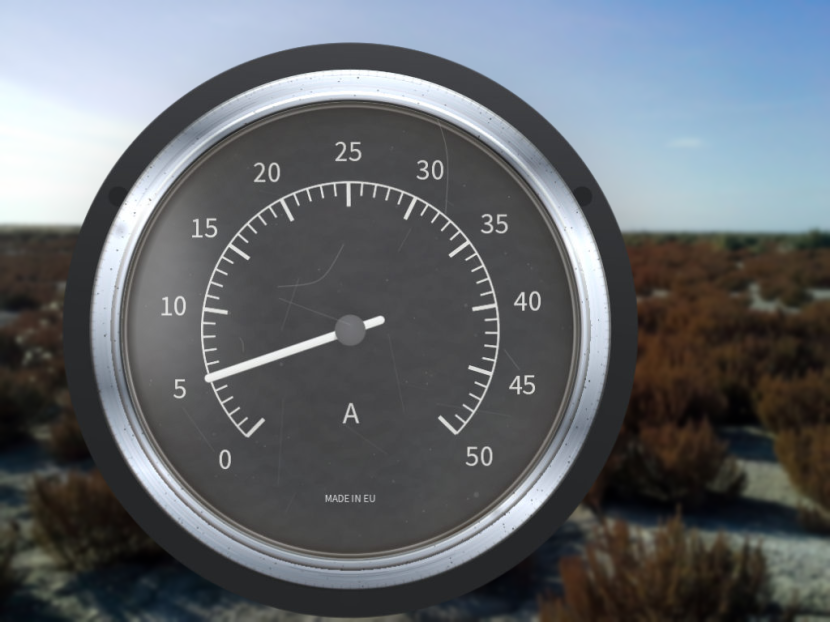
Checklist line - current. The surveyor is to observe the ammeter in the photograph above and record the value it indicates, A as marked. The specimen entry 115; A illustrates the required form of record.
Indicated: 5; A
